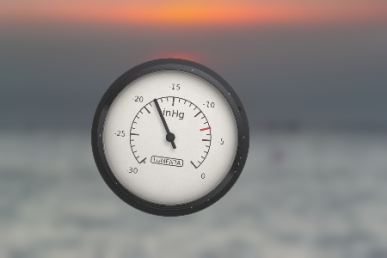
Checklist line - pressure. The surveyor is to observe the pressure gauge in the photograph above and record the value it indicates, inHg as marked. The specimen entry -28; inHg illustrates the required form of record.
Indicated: -18; inHg
